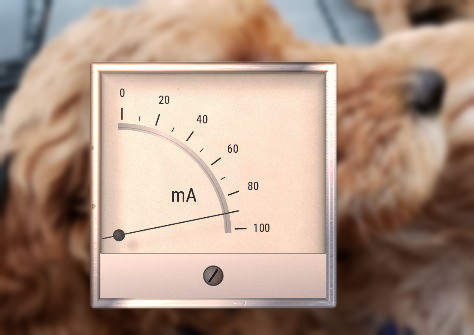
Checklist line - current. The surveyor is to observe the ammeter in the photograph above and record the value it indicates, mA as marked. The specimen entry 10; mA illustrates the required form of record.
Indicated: 90; mA
